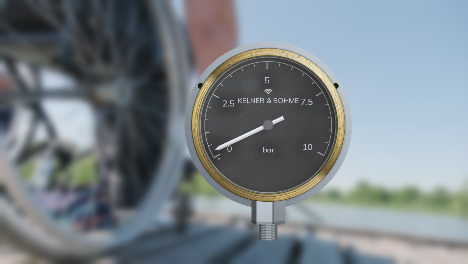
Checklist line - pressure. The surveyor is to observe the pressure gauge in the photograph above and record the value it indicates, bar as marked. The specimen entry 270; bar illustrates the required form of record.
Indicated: 0.25; bar
